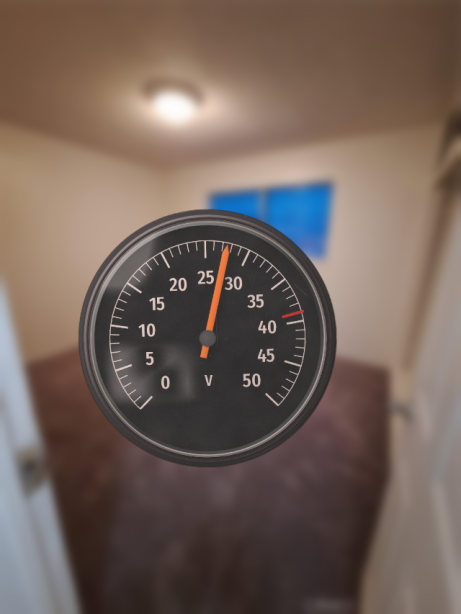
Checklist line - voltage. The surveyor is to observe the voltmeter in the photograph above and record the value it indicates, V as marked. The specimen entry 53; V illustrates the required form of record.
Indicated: 27.5; V
